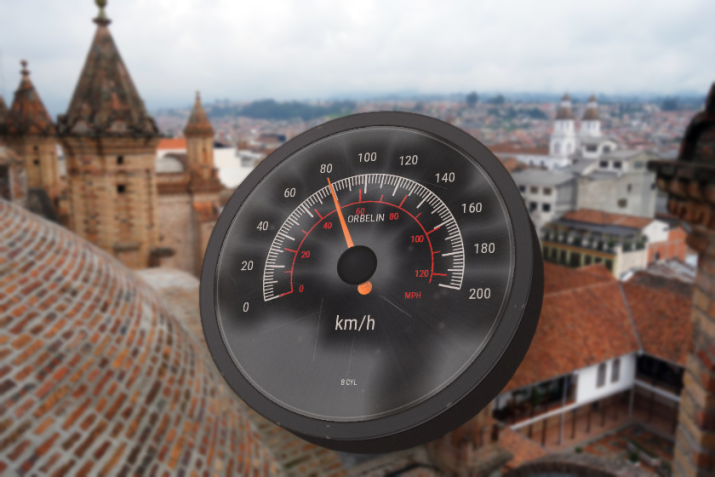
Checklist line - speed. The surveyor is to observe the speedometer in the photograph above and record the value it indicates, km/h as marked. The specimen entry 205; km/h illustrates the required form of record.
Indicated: 80; km/h
